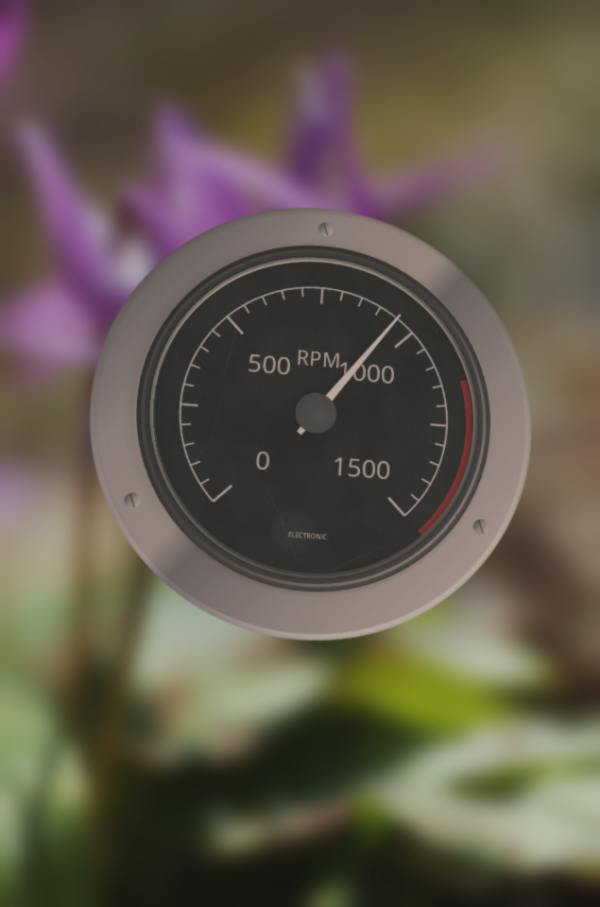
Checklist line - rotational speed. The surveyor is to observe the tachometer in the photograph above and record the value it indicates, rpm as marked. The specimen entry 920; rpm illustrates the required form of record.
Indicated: 950; rpm
